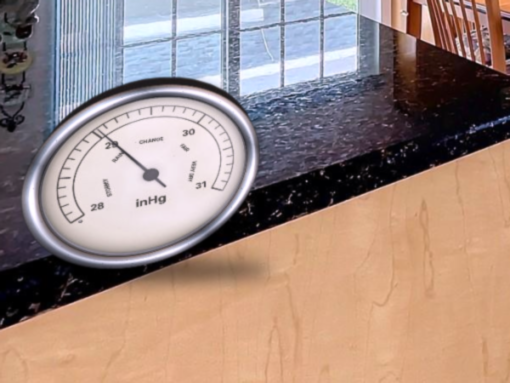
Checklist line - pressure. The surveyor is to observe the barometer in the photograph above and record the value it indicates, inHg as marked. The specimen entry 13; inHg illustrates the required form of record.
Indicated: 29.05; inHg
